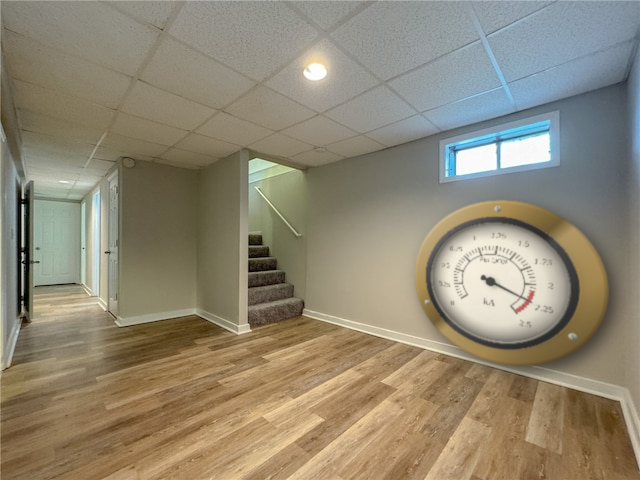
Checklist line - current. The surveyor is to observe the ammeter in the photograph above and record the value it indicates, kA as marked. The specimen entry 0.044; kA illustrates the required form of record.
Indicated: 2.25; kA
